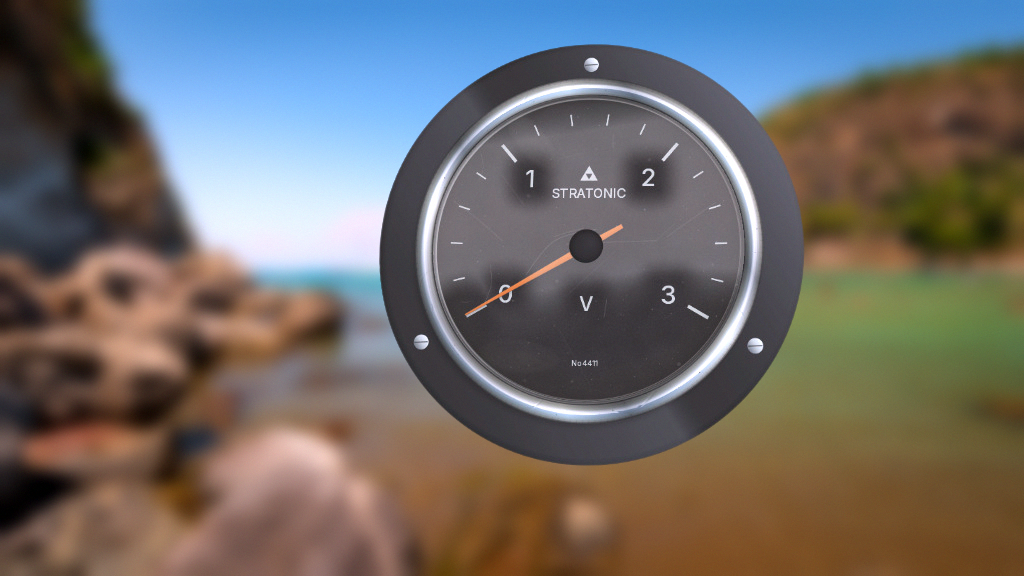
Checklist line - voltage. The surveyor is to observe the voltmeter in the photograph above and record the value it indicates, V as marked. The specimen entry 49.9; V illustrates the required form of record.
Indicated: 0; V
